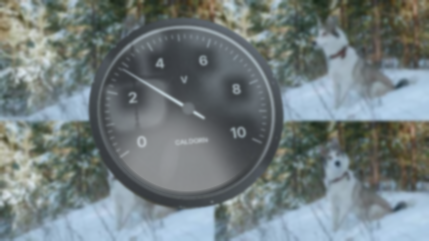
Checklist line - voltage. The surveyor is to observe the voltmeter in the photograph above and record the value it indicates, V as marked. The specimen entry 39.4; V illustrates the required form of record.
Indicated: 2.8; V
